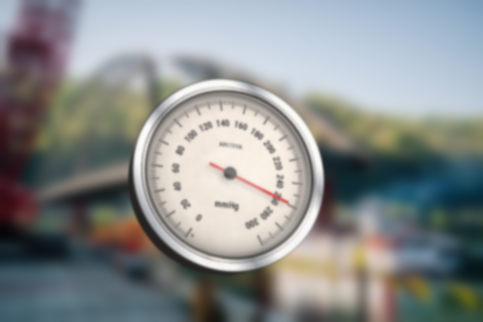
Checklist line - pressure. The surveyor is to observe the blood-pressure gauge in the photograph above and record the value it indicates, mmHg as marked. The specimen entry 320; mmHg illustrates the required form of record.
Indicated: 260; mmHg
